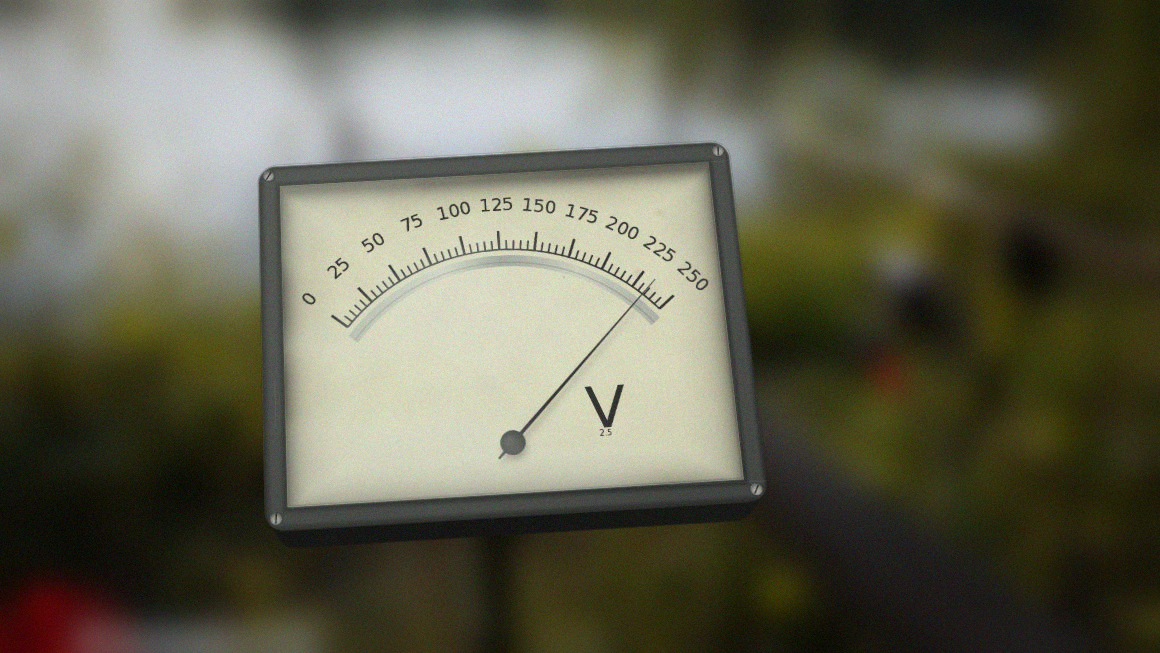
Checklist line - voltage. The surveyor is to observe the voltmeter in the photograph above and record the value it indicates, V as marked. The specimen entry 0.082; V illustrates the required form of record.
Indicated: 235; V
